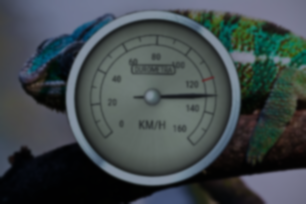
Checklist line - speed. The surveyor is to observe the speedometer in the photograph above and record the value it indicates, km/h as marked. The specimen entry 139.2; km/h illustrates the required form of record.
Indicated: 130; km/h
